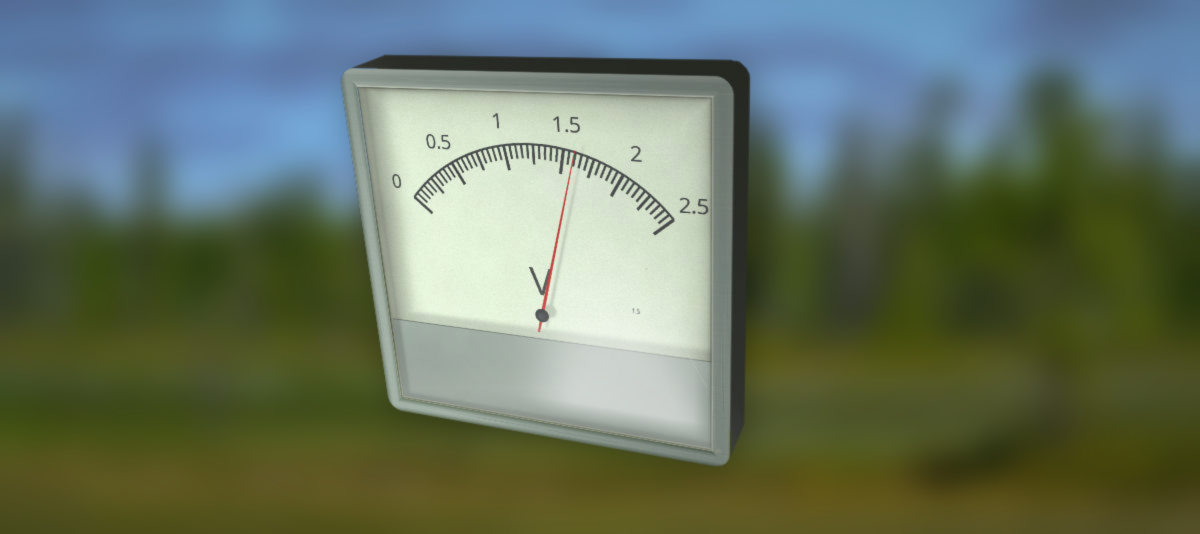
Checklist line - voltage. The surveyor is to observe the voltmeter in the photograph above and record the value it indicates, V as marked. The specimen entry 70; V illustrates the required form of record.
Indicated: 1.6; V
